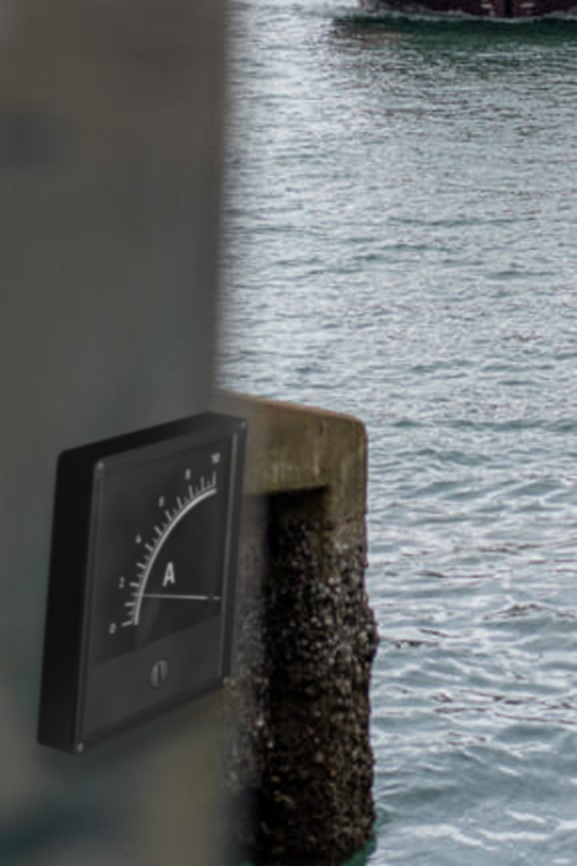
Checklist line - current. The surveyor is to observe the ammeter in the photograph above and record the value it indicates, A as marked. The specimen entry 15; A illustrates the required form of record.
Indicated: 1.5; A
